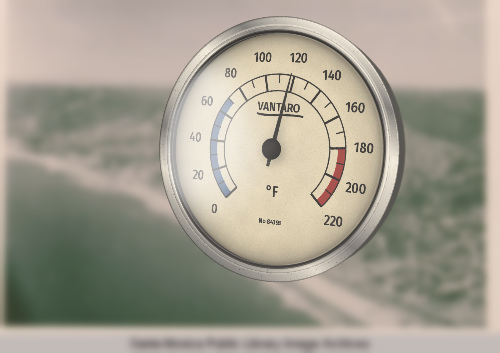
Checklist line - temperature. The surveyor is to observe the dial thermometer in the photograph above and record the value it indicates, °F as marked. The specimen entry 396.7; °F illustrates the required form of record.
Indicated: 120; °F
